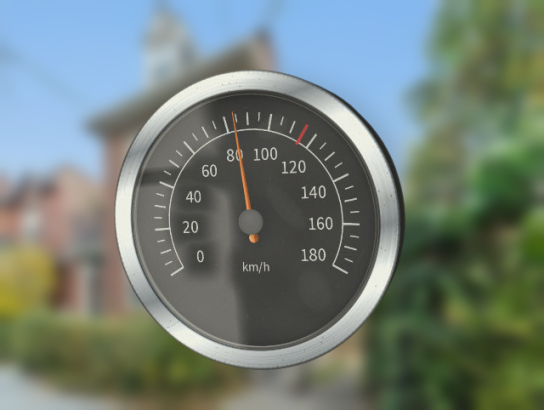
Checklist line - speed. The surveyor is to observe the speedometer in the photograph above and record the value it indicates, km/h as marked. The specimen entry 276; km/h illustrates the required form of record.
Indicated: 85; km/h
